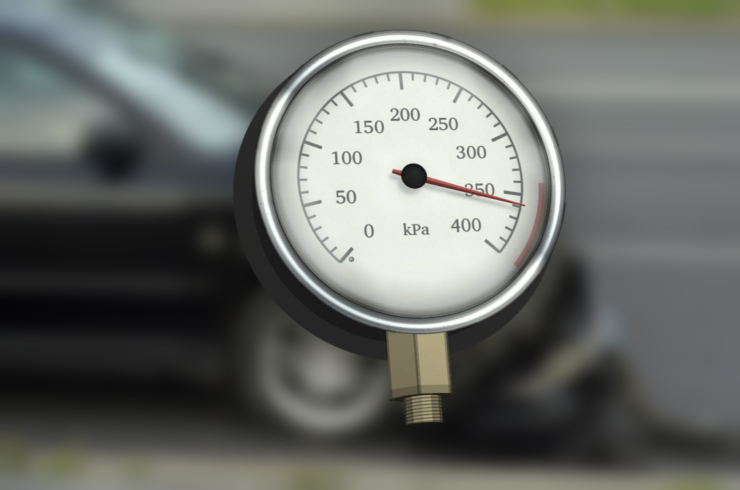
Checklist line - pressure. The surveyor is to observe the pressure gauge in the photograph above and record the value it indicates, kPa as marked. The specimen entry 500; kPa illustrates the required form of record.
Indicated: 360; kPa
